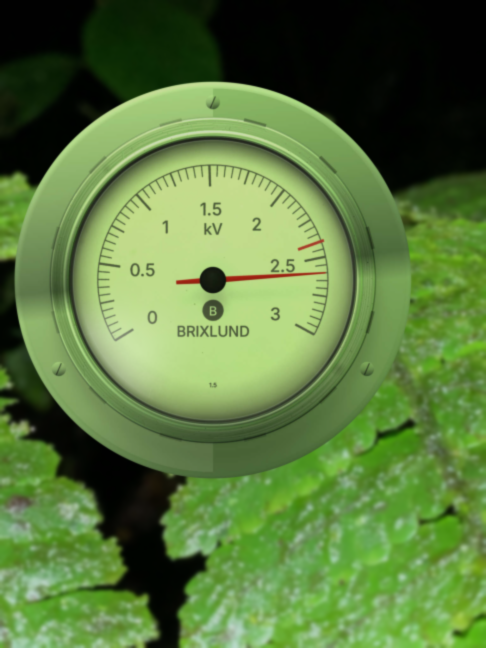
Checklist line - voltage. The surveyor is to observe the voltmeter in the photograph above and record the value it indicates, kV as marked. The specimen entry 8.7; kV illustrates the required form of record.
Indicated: 2.6; kV
